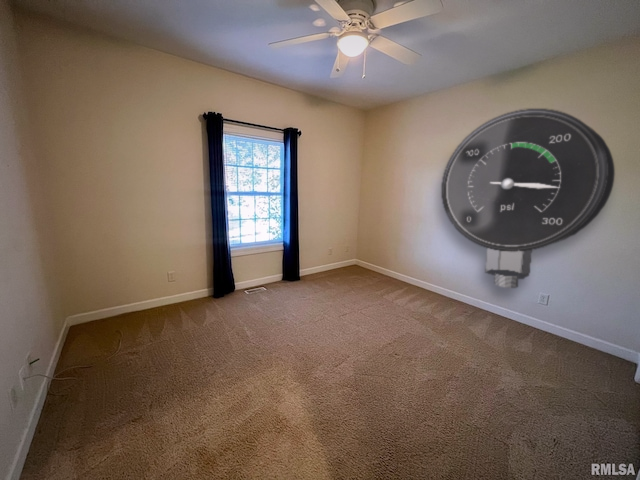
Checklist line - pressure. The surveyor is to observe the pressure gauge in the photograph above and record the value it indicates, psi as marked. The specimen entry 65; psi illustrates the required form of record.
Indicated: 260; psi
